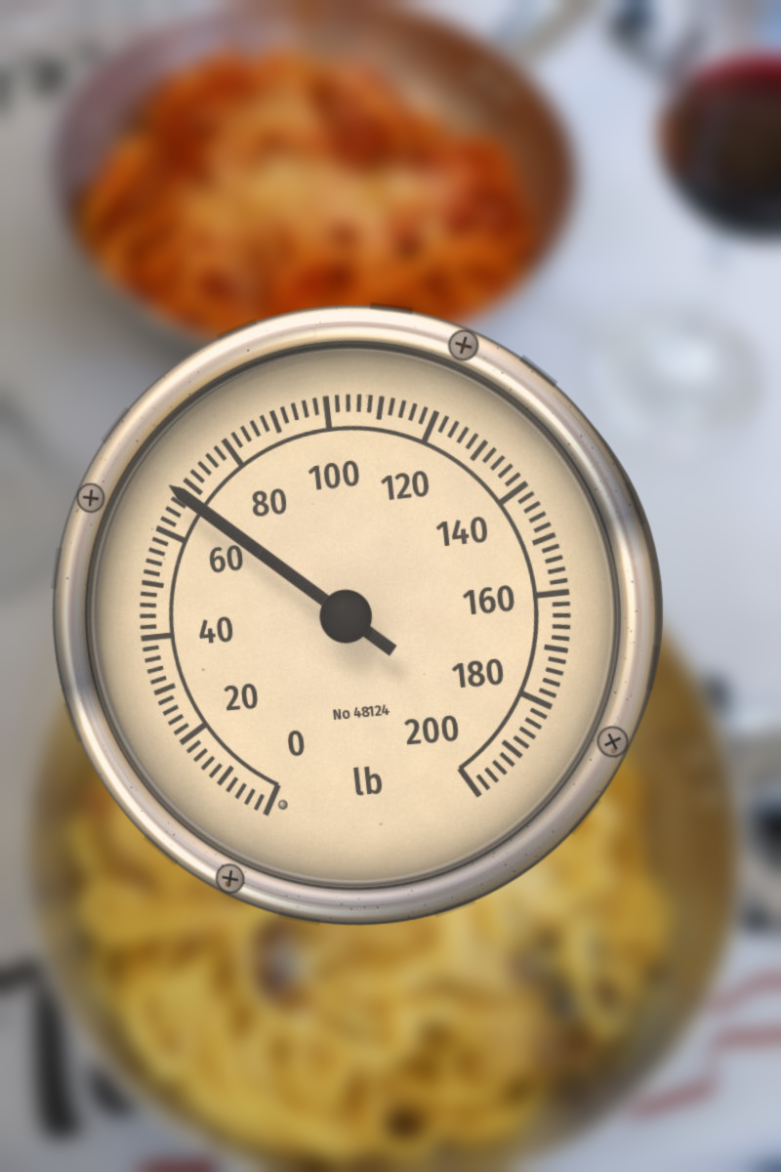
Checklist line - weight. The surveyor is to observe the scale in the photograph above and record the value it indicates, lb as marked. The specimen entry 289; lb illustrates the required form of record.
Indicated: 68; lb
